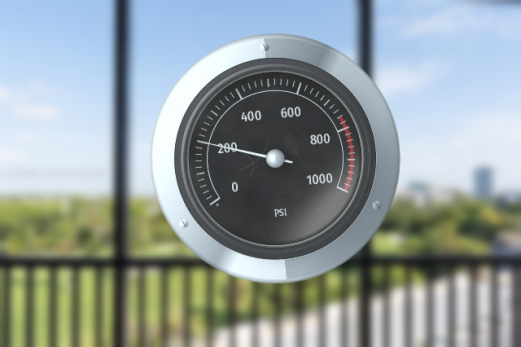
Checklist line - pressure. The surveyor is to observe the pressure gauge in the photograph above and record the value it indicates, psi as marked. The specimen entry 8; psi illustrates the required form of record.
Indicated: 200; psi
